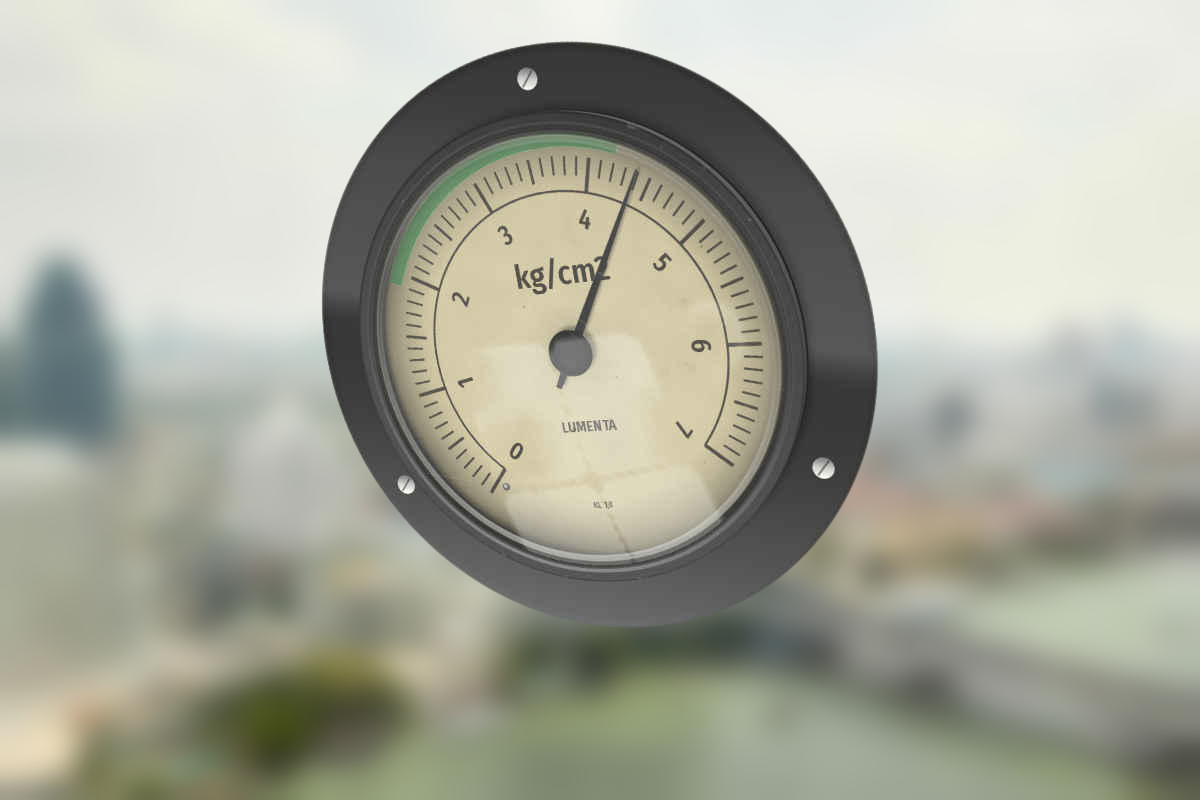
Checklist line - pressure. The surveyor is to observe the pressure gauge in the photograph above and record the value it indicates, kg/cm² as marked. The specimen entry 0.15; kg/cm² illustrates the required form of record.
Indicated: 4.4; kg/cm²
